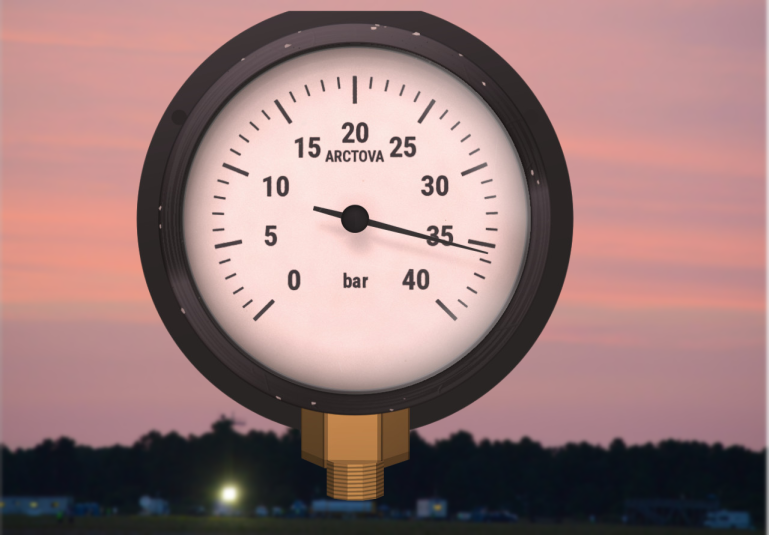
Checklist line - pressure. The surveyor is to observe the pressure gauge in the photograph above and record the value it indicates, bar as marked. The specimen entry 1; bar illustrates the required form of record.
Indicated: 35.5; bar
